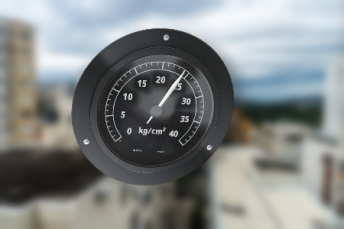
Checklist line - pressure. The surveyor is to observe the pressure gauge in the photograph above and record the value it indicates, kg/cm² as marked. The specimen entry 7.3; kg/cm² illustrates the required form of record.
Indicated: 24; kg/cm²
